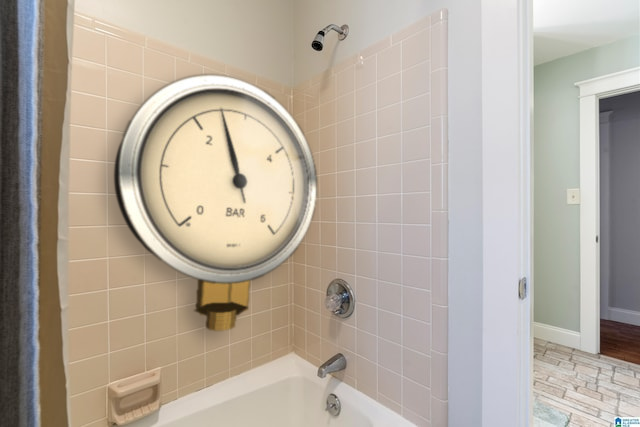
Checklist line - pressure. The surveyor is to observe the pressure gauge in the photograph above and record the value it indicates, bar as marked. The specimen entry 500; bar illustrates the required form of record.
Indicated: 2.5; bar
